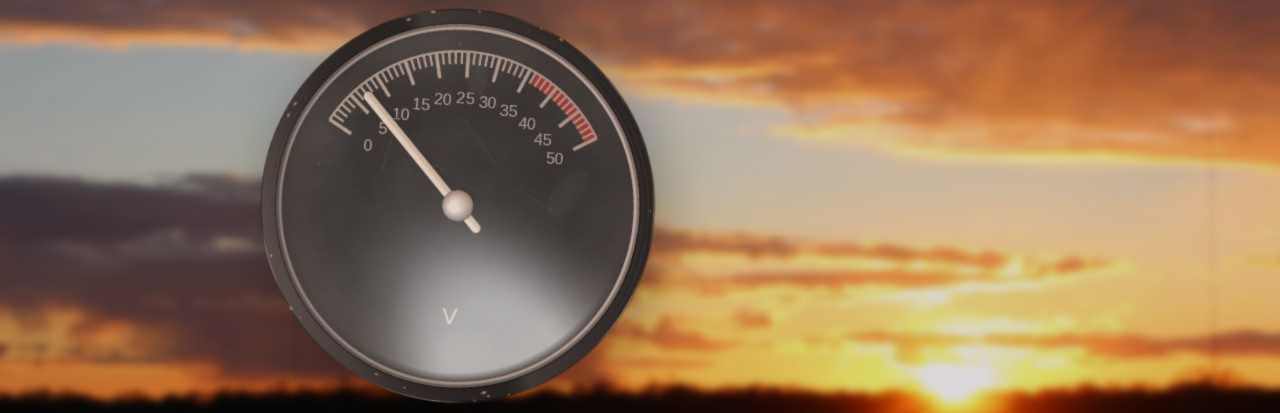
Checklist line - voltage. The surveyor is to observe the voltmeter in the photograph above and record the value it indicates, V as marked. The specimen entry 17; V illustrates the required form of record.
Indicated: 7; V
